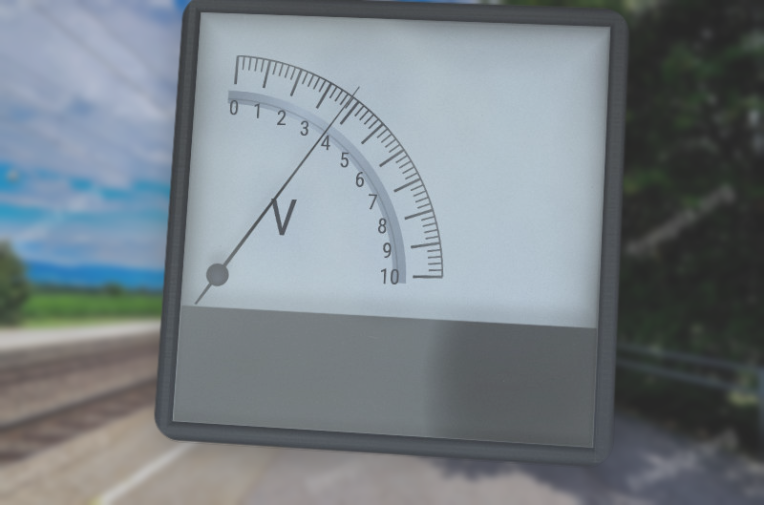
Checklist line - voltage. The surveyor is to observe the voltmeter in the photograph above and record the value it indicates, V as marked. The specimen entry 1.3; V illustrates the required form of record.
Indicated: 3.8; V
